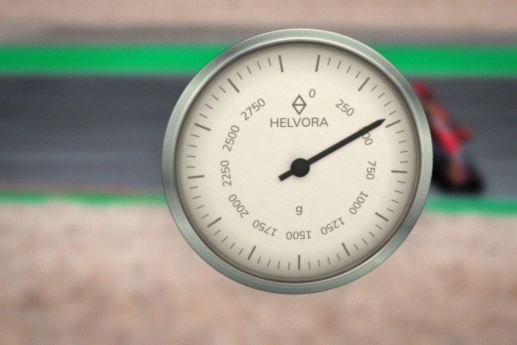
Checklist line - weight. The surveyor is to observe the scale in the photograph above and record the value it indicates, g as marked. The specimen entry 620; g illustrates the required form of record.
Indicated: 450; g
